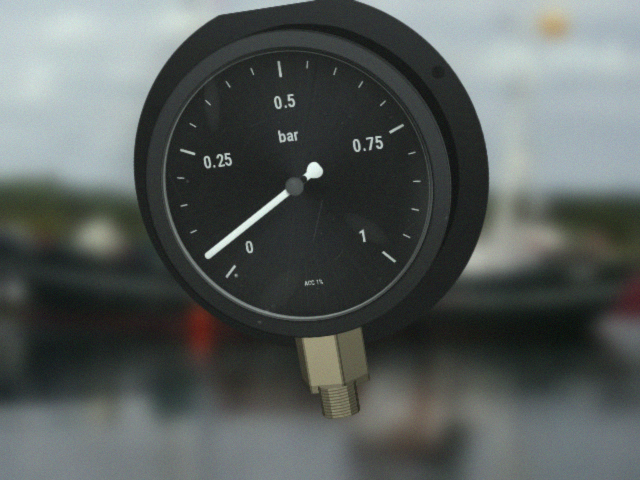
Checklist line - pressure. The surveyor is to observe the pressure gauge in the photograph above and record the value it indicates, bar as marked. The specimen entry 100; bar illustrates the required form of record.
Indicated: 0.05; bar
